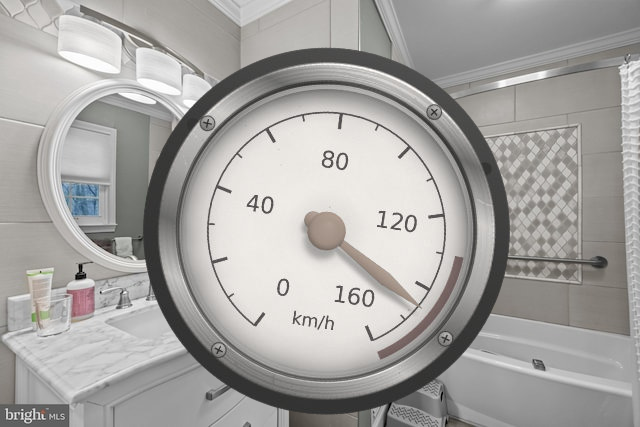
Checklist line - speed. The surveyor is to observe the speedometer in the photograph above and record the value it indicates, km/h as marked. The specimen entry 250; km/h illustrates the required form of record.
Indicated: 145; km/h
